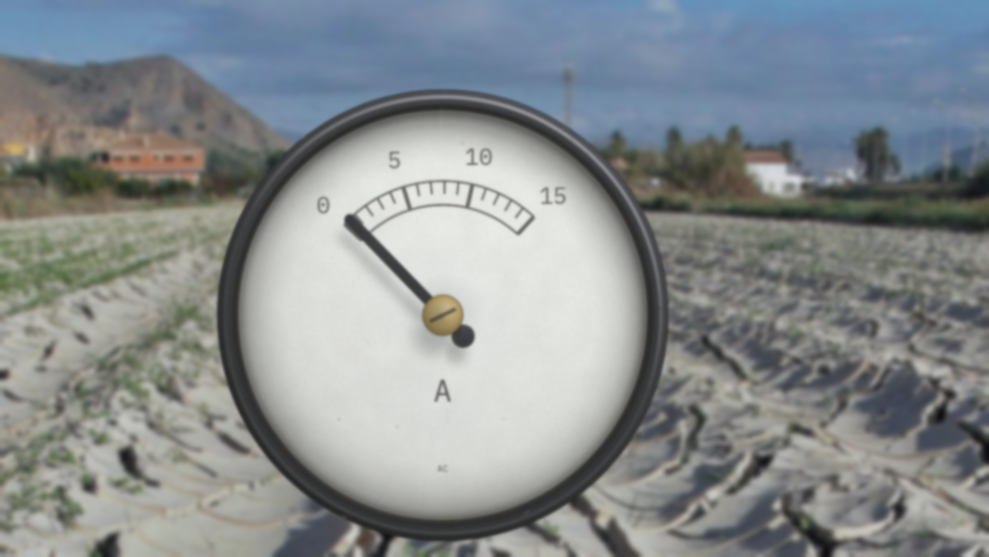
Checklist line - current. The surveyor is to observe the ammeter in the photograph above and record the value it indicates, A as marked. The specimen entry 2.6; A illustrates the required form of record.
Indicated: 0.5; A
